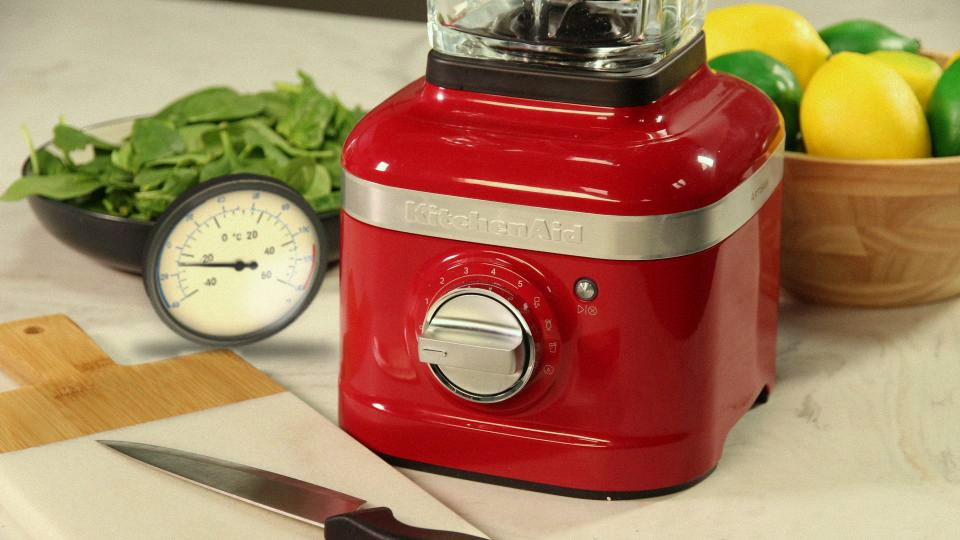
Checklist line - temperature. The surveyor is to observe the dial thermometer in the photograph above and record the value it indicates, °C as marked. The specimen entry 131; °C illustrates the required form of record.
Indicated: -24; °C
